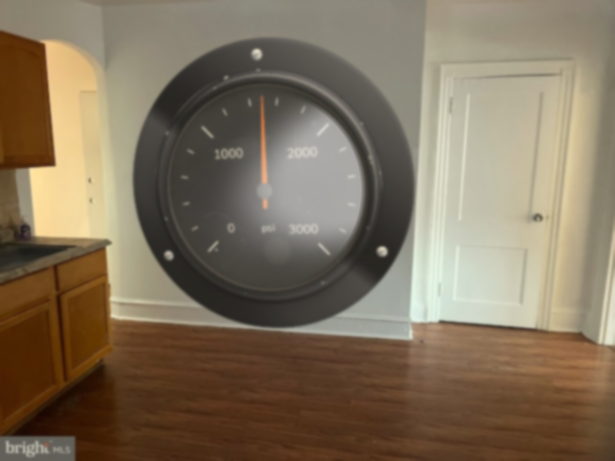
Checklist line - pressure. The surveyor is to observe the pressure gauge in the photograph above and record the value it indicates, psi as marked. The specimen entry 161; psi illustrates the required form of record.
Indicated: 1500; psi
